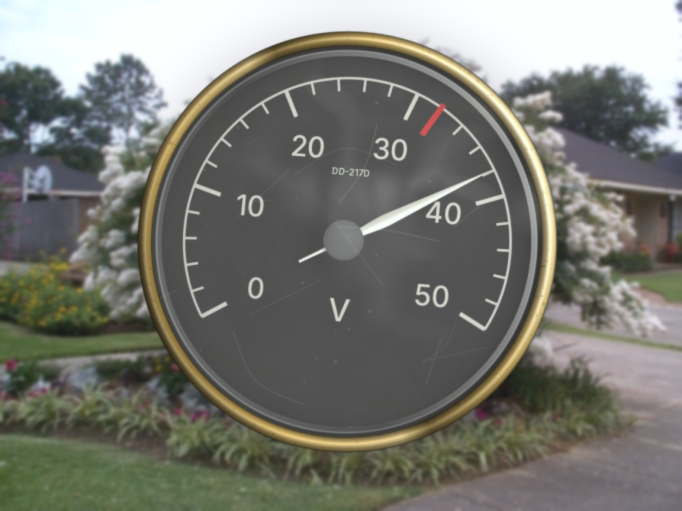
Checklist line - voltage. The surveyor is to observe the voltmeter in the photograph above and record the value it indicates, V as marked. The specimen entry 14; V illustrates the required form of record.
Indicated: 38; V
